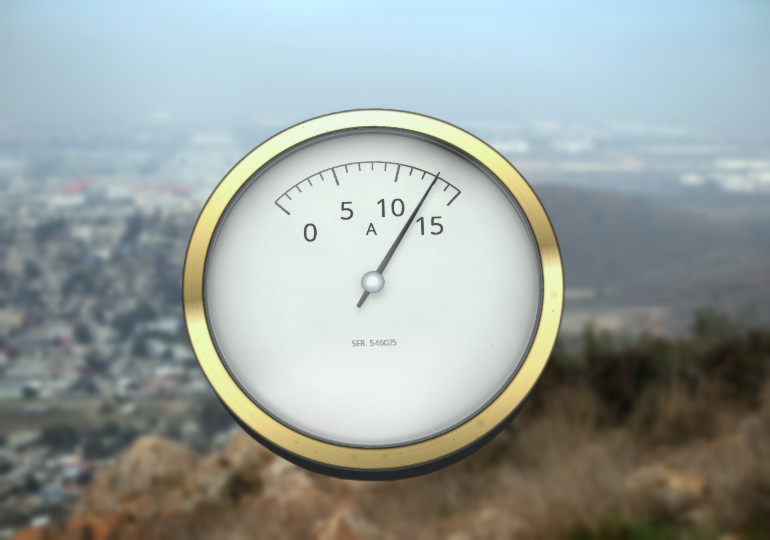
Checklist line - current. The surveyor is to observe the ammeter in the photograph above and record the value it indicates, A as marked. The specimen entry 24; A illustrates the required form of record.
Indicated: 13; A
